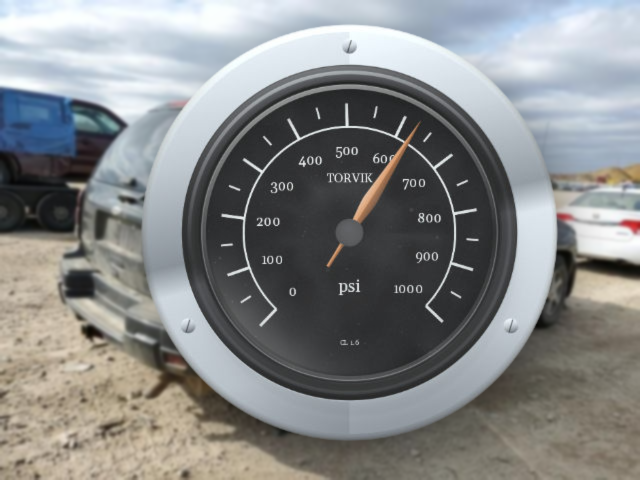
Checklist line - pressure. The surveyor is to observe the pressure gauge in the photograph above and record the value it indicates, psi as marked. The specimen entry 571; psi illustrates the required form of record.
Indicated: 625; psi
